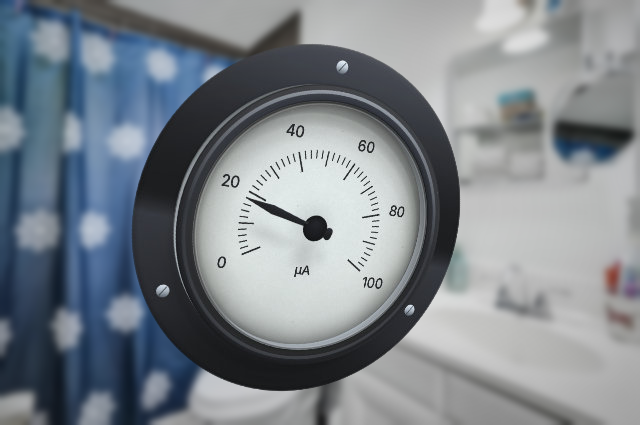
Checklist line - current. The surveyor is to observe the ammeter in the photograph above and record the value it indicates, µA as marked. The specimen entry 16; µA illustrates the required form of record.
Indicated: 18; µA
